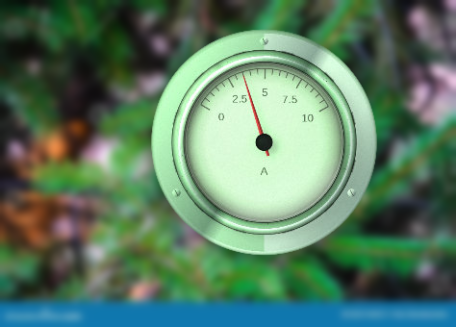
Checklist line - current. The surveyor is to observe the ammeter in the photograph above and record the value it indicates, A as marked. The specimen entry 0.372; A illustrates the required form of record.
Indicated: 3.5; A
